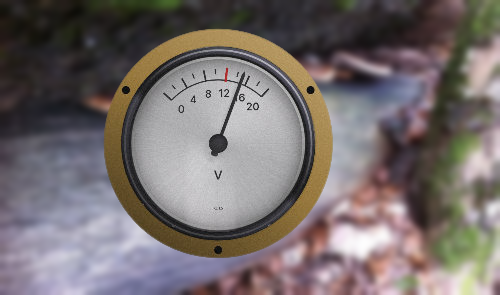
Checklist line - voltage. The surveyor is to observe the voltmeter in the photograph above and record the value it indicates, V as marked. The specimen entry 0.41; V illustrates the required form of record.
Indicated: 15; V
